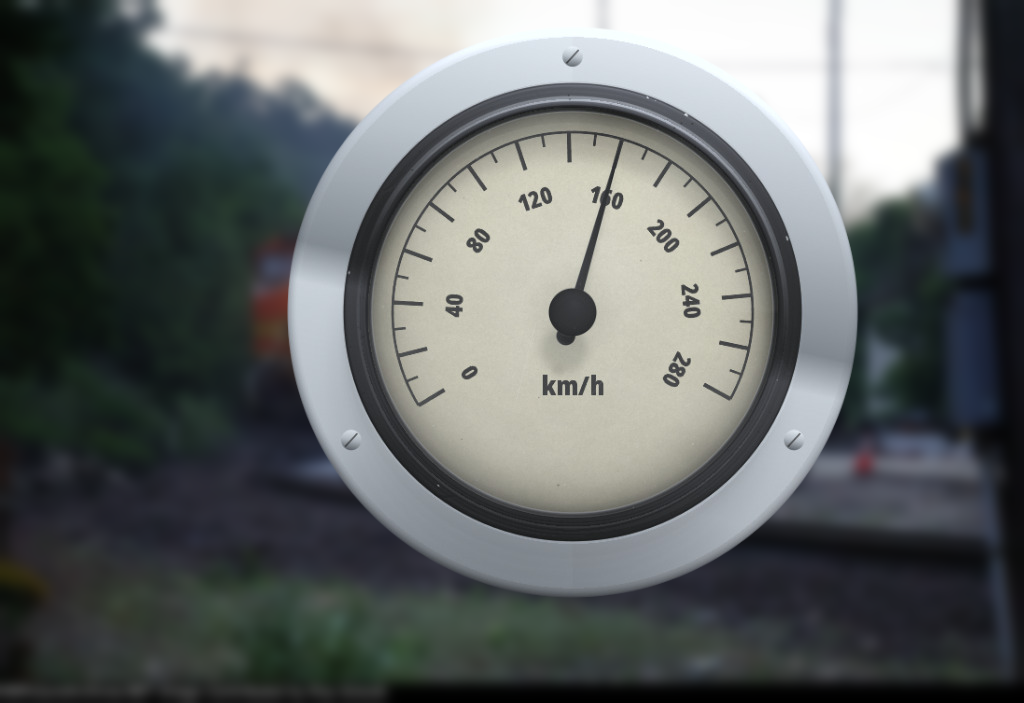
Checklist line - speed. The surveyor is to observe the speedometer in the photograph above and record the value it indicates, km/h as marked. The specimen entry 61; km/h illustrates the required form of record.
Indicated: 160; km/h
